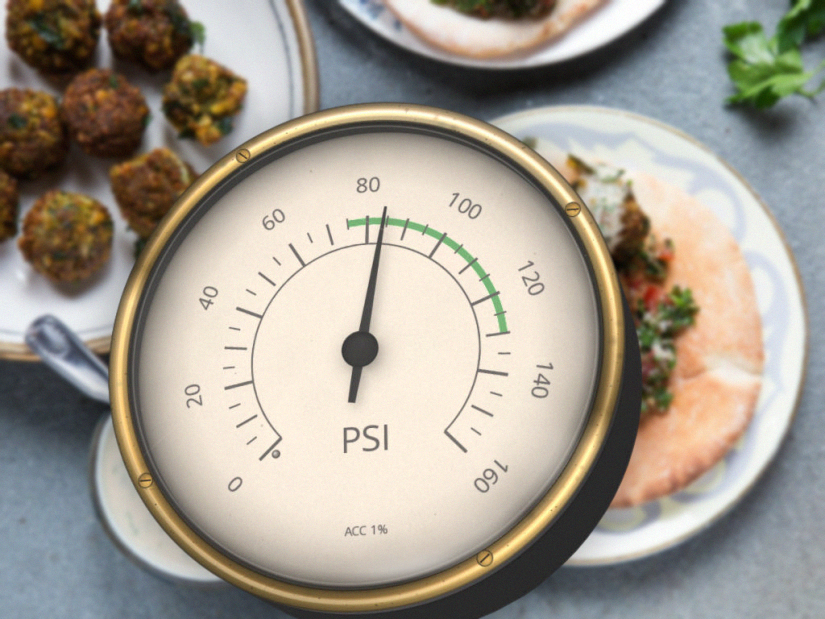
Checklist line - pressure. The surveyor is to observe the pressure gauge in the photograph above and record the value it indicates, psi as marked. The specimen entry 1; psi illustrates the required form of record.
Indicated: 85; psi
